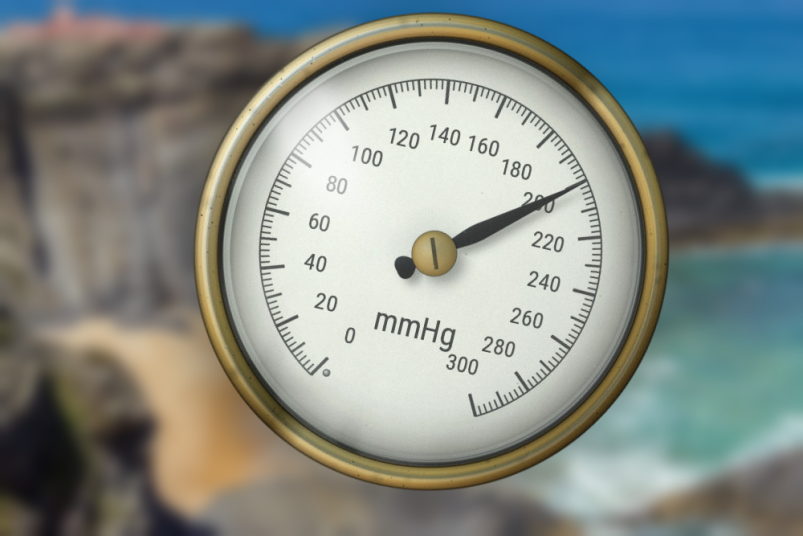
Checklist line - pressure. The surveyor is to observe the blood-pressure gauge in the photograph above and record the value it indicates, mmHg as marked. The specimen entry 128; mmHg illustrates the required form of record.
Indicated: 200; mmHg
